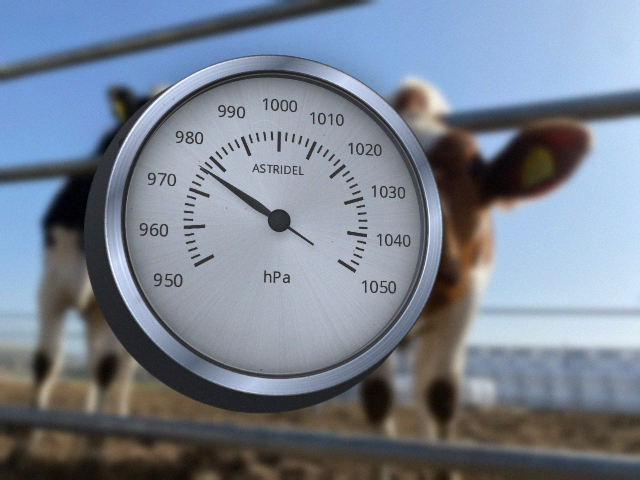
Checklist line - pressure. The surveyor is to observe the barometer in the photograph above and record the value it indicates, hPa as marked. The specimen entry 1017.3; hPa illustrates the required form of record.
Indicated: 976; hPa
